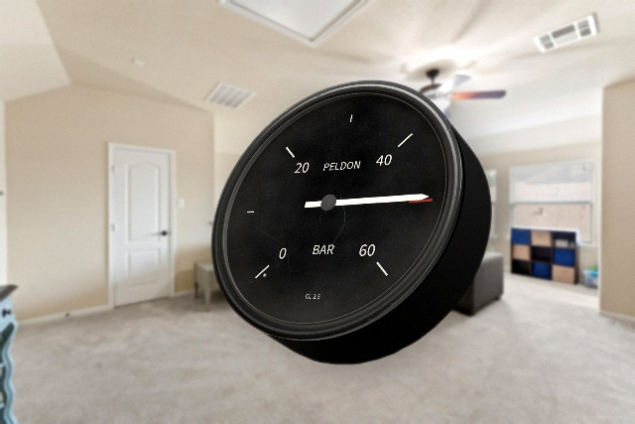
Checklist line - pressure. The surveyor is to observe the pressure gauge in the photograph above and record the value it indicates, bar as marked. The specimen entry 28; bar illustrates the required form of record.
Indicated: 50; bar
